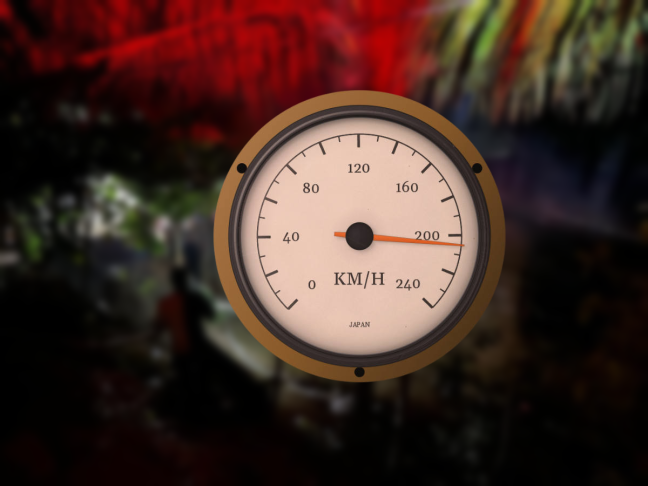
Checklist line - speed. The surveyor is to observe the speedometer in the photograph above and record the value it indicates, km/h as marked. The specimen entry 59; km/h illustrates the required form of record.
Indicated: 205; km/h
